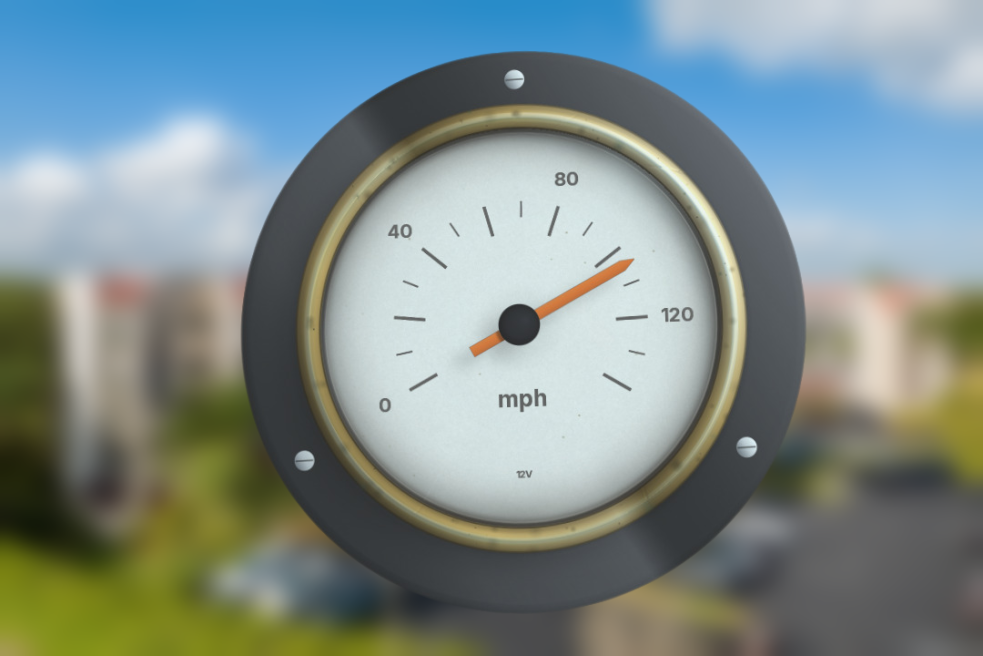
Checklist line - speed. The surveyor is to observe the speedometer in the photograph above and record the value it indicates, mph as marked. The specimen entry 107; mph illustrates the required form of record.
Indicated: 105; mph
